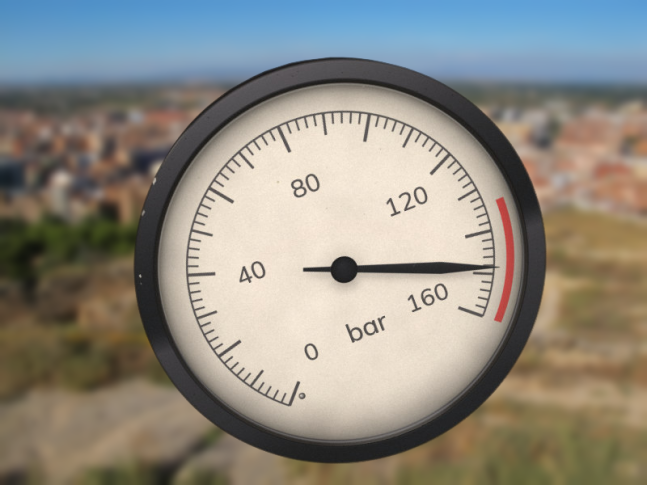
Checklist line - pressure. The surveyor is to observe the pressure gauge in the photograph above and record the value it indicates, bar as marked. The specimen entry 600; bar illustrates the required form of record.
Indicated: 148; bar
